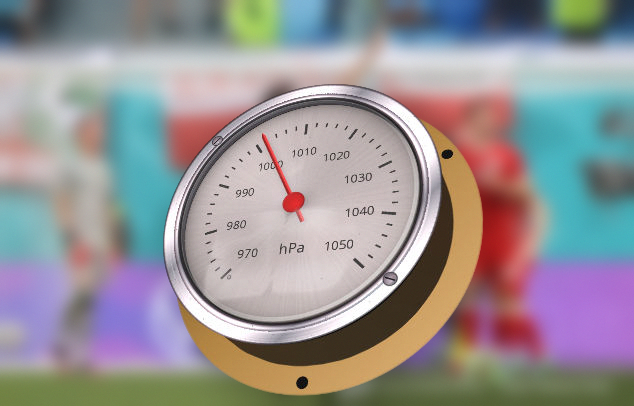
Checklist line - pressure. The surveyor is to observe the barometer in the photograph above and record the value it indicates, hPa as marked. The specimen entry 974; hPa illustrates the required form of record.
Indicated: 1002; hPa
